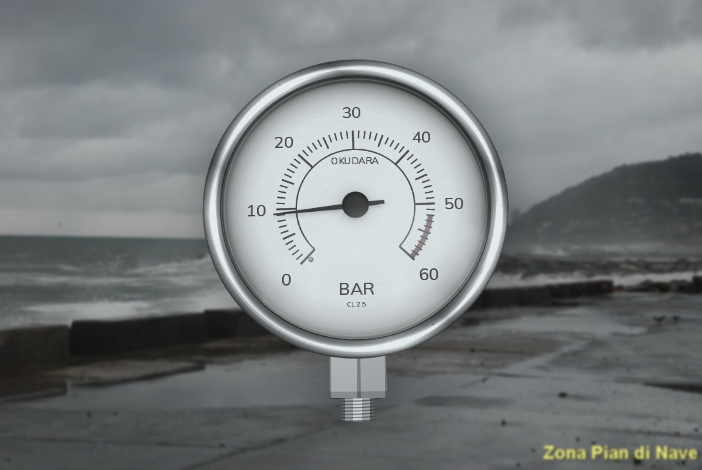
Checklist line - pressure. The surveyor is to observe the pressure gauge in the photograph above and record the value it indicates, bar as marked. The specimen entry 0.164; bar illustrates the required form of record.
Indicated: 9; bar
